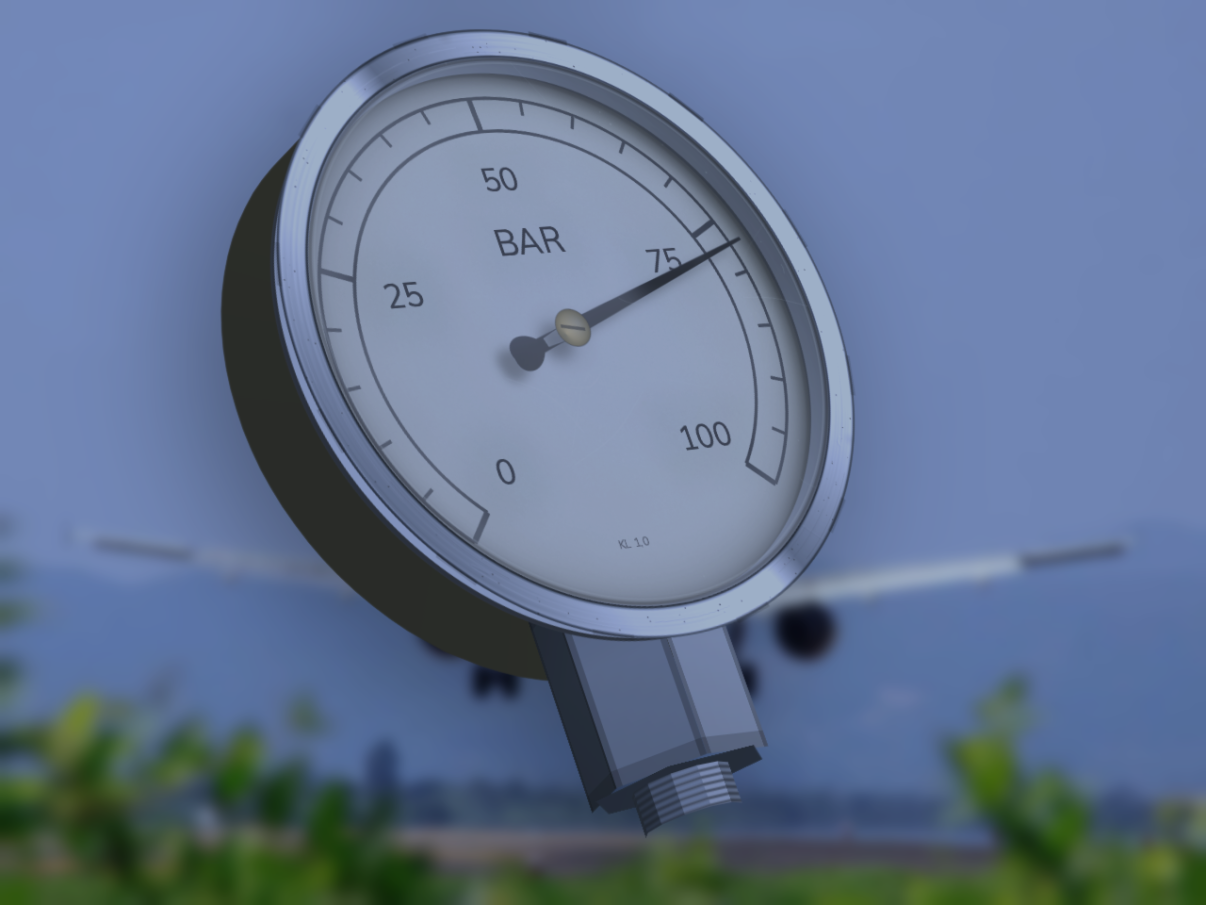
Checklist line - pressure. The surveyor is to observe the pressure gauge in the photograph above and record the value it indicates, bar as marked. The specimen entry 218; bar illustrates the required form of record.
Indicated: 77.5; bar
